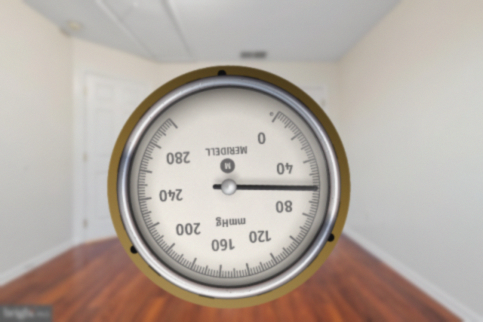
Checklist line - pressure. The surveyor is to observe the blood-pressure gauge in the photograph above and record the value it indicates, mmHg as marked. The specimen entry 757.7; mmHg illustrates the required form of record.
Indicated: 60; mmHg
